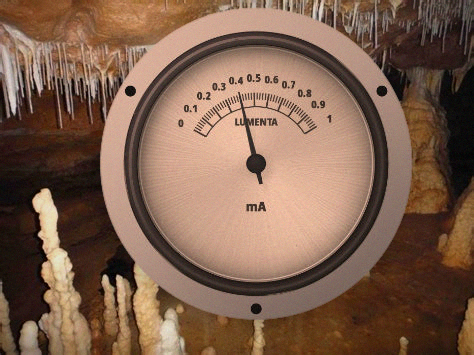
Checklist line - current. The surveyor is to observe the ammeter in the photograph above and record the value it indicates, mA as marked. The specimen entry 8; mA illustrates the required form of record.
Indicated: 0.4; mA
